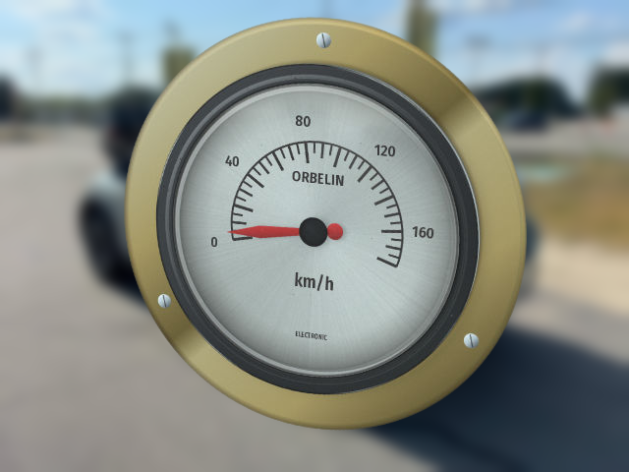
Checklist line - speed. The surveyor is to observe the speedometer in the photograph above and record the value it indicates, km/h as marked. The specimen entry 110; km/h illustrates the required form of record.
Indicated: 5; km/h
